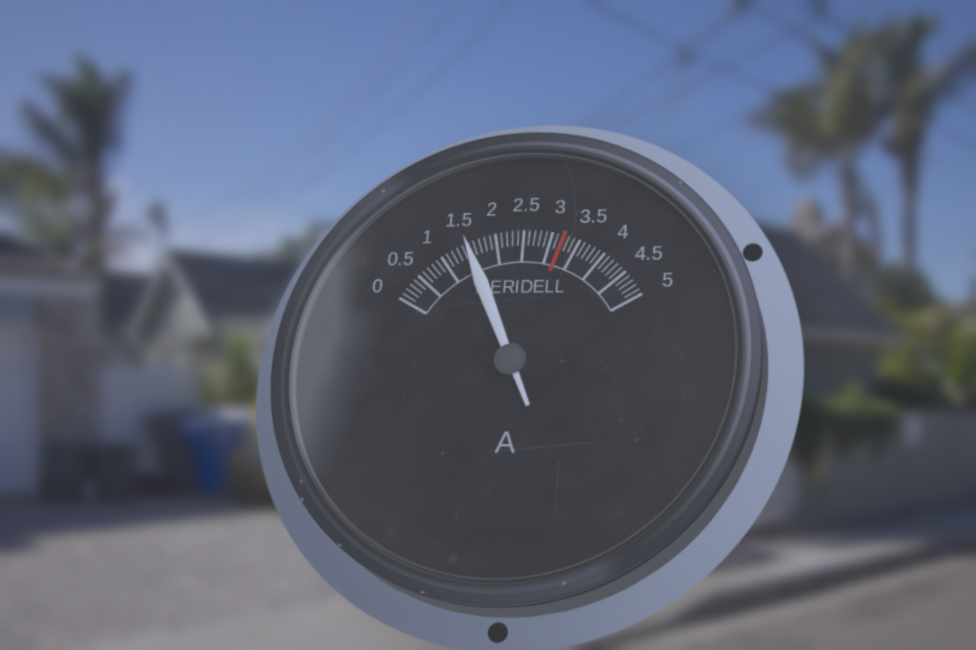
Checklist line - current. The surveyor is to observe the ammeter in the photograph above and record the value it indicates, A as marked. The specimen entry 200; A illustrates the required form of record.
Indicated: 1.5; A
